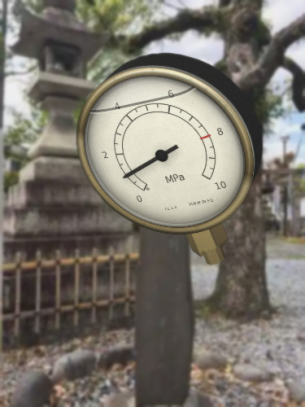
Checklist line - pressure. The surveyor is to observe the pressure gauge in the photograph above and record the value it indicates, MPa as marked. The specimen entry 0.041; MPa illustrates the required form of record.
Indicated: 1; MPa
